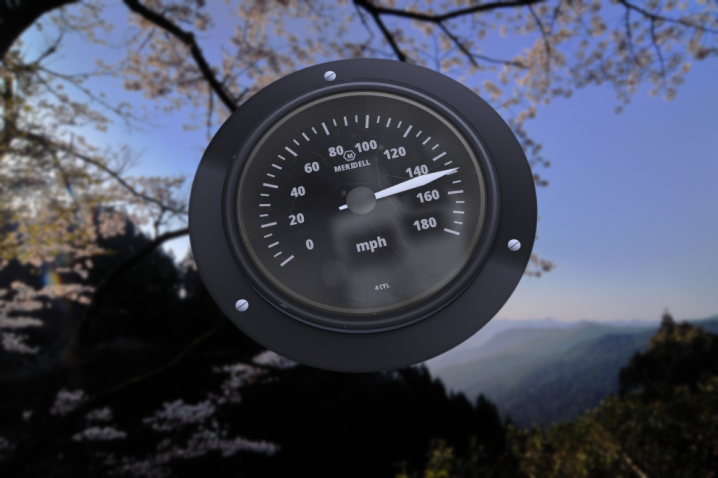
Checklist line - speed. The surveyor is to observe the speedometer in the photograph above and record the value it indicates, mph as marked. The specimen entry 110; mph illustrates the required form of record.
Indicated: 150; mph
